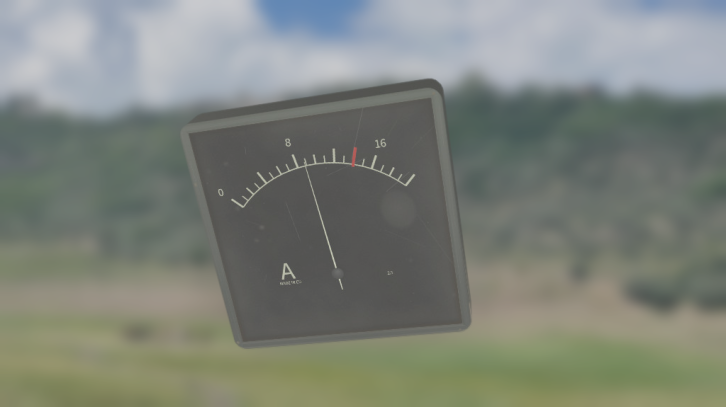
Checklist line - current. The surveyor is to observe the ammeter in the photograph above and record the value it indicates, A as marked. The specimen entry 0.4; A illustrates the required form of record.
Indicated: 9; A
